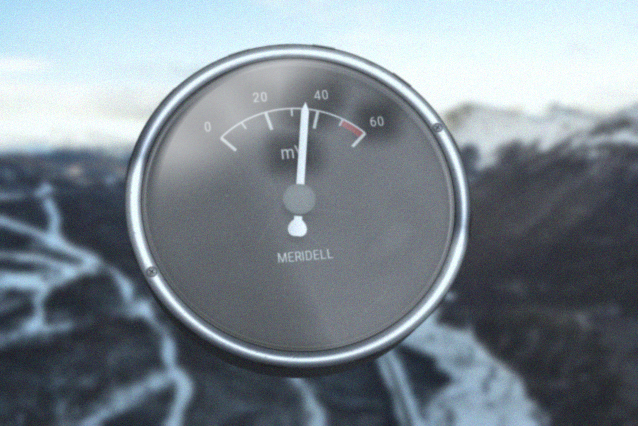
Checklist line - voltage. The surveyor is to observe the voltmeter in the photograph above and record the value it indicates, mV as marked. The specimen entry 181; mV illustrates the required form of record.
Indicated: 35; mV
